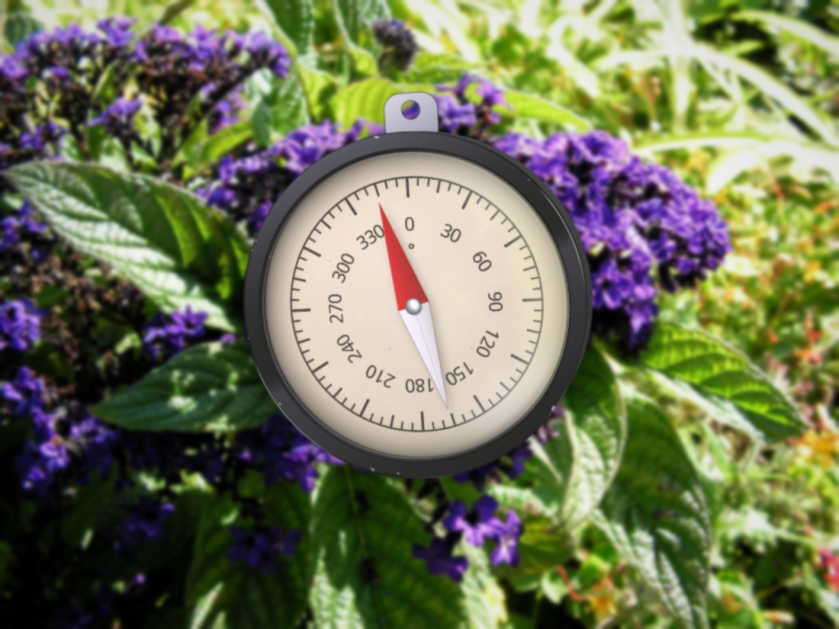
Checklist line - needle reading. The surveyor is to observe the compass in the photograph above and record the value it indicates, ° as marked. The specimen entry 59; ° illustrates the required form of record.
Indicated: 345; °
